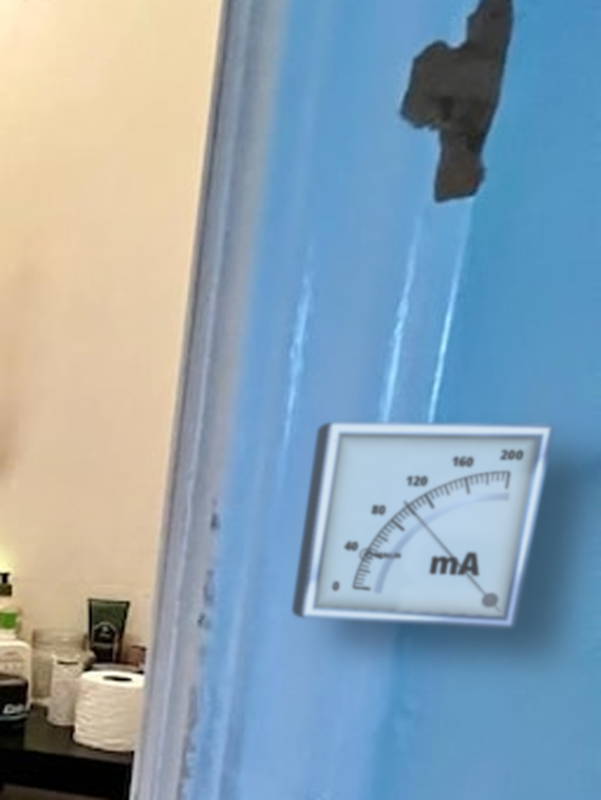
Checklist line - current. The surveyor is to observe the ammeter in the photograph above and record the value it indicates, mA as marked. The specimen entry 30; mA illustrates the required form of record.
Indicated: 100; mA
